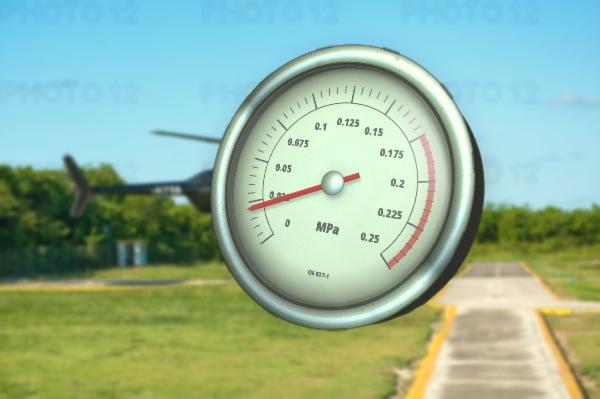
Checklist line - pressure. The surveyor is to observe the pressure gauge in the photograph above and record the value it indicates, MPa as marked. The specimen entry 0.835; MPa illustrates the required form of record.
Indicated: 0.02; MPa
